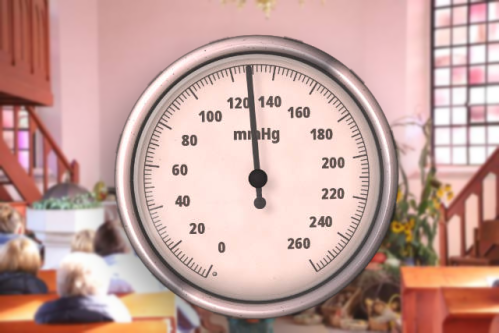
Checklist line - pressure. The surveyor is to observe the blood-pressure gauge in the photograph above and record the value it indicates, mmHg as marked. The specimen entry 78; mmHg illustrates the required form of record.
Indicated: 128; mmHg
